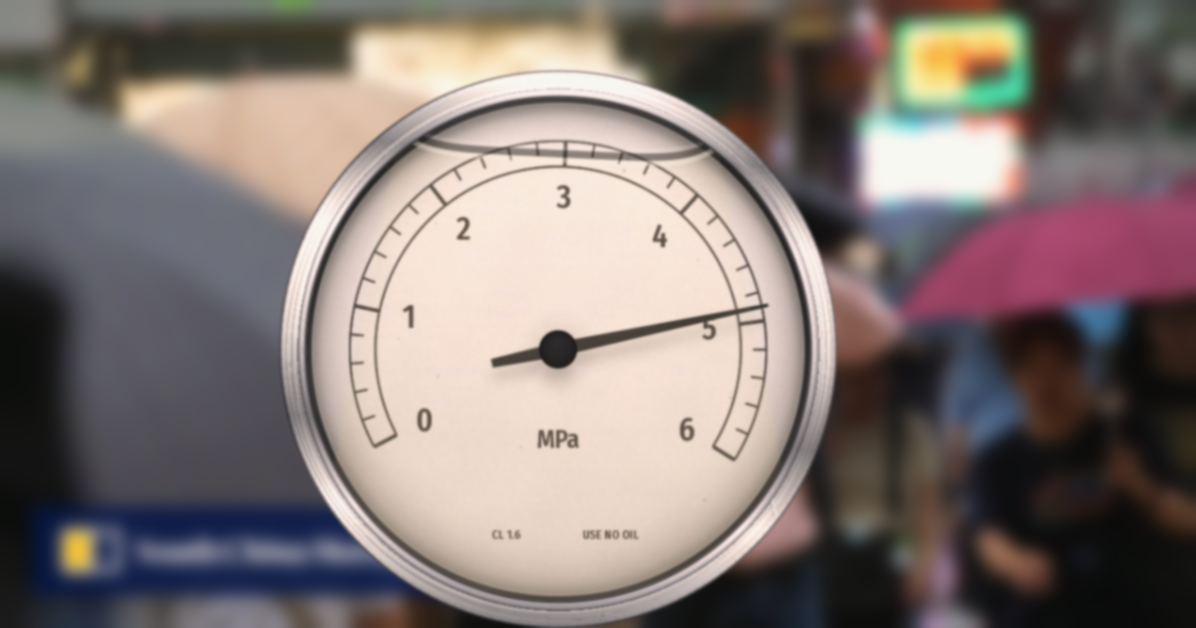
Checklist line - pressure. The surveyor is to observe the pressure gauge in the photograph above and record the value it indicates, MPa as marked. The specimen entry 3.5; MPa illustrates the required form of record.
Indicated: 4.9; MPa
